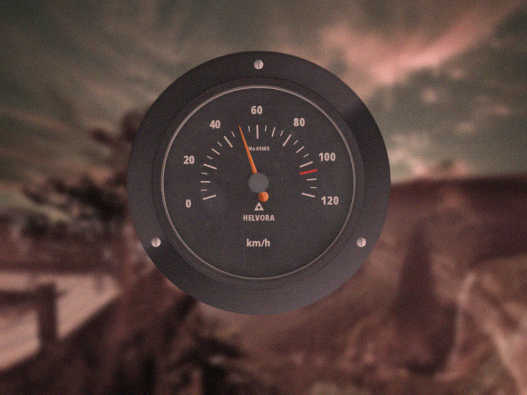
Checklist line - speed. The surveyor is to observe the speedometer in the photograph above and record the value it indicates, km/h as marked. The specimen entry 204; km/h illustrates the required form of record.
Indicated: 50; km/h
